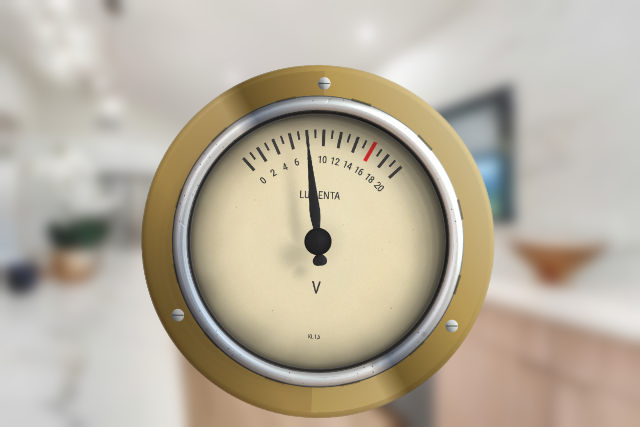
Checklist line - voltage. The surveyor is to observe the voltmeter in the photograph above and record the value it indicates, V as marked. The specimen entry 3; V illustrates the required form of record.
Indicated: 8; V
